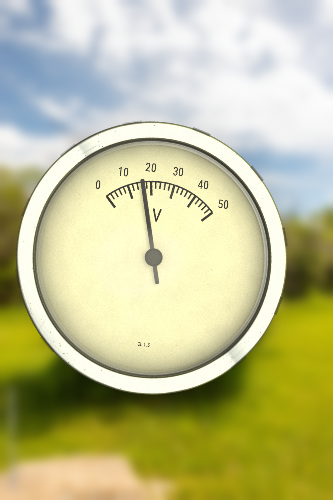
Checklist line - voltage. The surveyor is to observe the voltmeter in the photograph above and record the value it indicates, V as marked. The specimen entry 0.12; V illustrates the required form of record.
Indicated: 16; V
